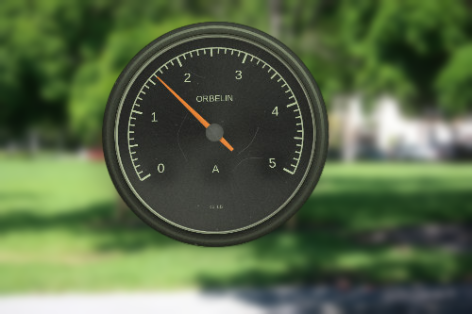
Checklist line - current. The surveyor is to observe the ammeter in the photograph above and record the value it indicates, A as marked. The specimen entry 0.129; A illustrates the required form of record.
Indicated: 1.6; A
